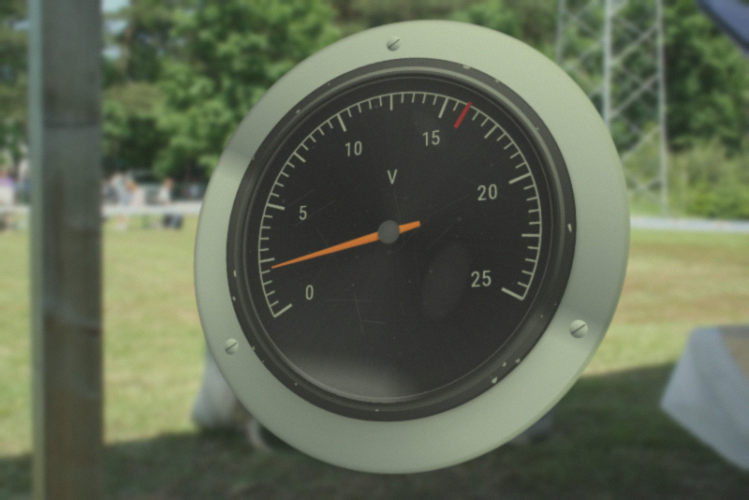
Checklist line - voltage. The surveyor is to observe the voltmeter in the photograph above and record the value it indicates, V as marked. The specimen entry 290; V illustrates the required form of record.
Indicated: 2; V
